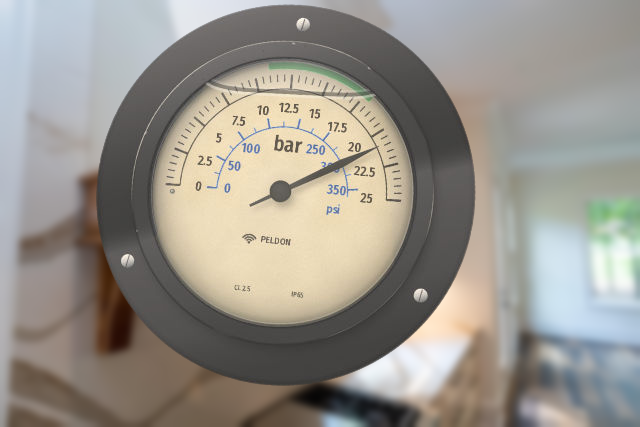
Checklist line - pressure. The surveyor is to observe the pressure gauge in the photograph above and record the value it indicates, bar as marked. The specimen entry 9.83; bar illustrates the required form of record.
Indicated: 21; bar
